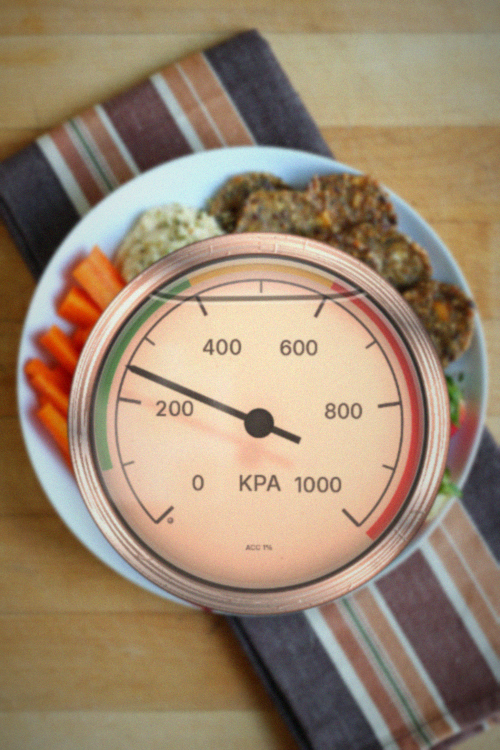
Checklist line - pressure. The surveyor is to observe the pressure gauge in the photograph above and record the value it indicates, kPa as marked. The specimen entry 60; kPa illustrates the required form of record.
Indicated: 250; kPa
